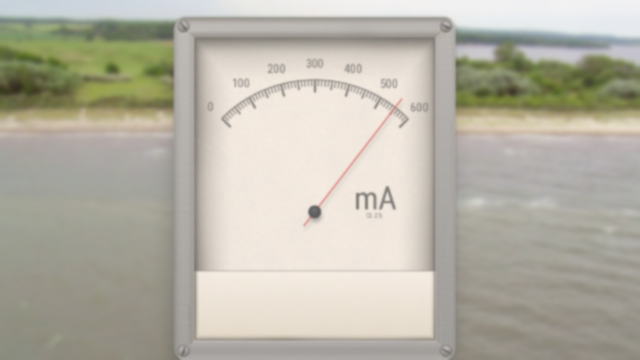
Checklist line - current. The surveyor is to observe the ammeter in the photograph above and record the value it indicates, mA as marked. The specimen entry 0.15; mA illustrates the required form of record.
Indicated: 550; mA
